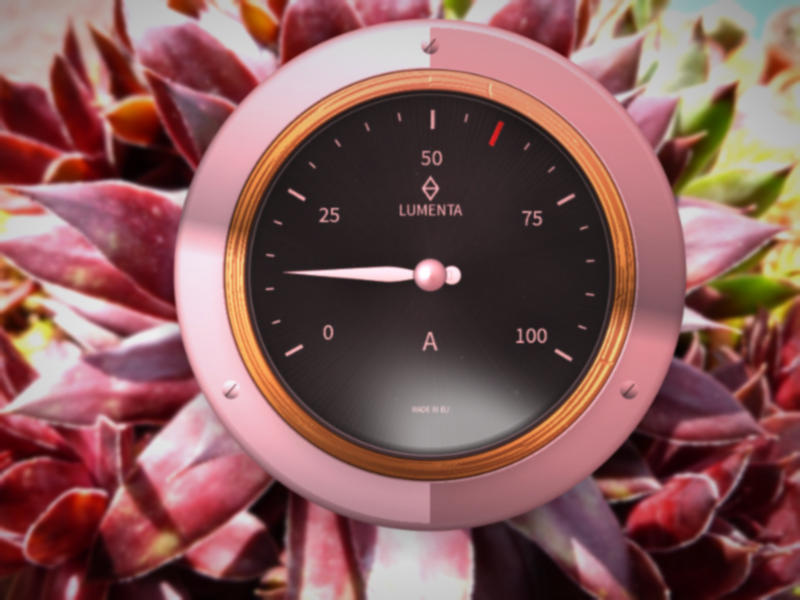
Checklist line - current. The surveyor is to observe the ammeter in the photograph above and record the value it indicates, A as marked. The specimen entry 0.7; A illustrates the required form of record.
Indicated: 12.5; A
